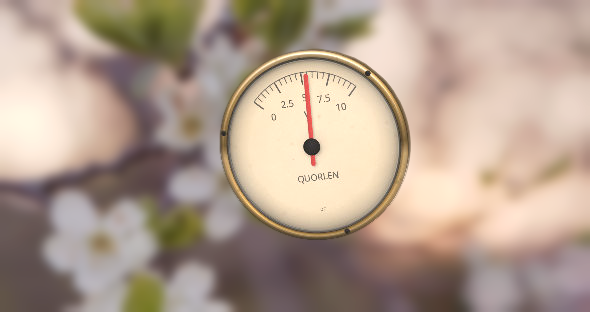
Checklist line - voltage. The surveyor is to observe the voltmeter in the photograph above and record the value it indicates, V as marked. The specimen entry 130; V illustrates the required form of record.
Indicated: 5.5; V
